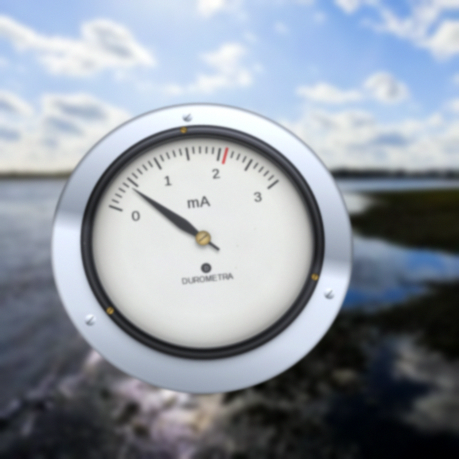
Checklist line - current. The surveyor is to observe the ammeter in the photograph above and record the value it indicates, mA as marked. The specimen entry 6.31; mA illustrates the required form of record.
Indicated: 0.4; mA
